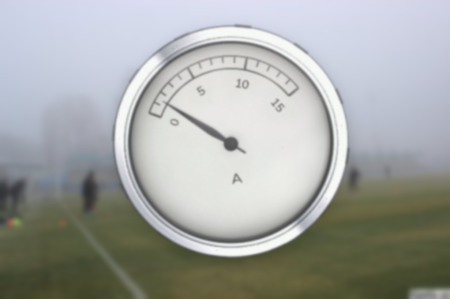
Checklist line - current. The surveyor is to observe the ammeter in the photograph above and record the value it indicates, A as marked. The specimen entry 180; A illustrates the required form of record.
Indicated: 1.5; A
